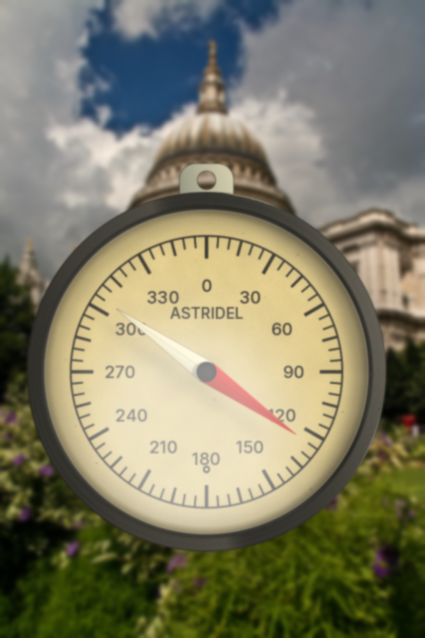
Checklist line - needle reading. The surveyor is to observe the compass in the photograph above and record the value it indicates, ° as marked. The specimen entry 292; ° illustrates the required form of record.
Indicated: 125; °
